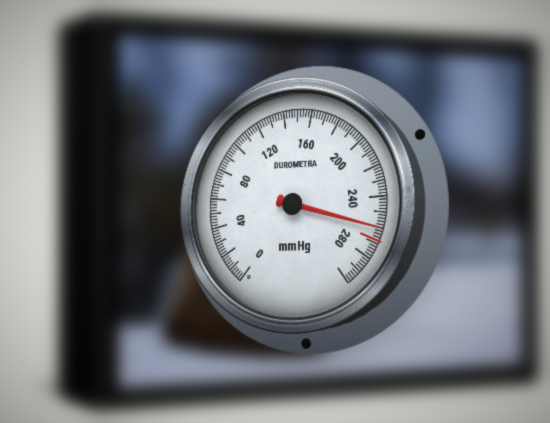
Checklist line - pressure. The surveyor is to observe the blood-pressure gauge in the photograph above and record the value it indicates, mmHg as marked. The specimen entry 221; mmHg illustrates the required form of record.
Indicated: 260; mmHg
